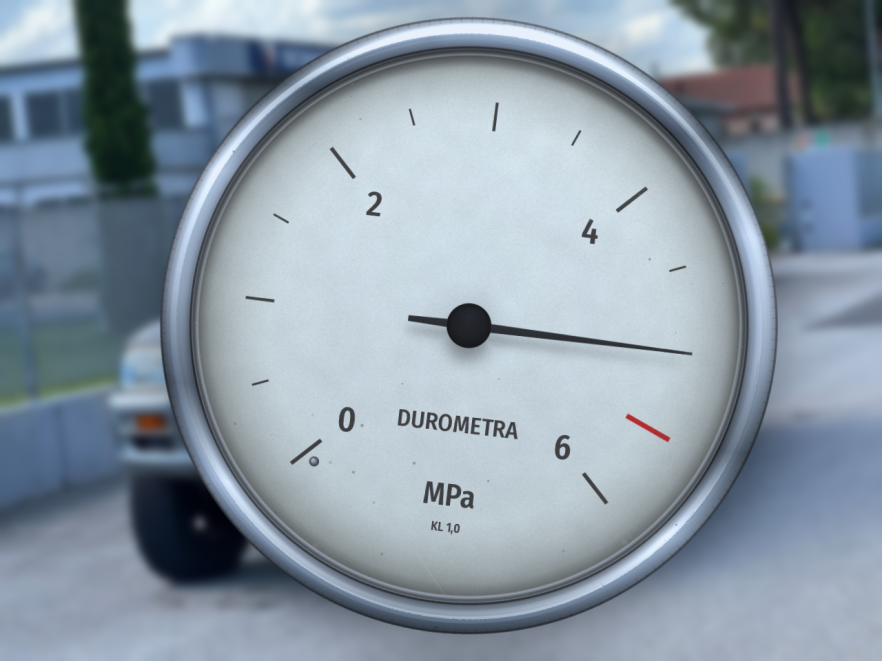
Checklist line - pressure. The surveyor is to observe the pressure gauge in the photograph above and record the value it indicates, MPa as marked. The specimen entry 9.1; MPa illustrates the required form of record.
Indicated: 5; MPa
